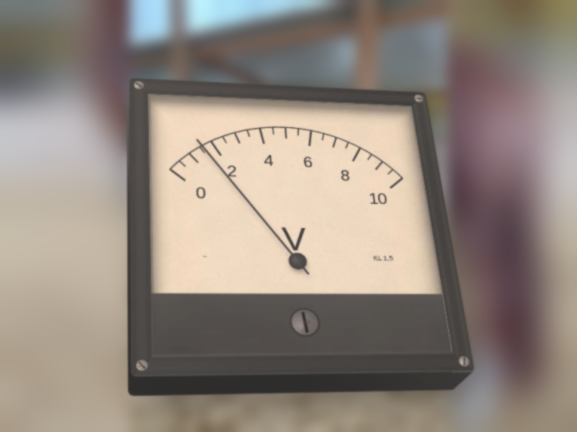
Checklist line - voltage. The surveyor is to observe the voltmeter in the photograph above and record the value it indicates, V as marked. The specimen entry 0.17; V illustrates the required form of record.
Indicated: 1.5; V
